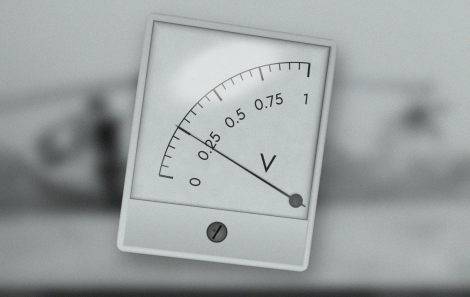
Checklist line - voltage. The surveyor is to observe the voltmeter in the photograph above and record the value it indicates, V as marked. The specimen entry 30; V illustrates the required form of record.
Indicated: 0.25; V
